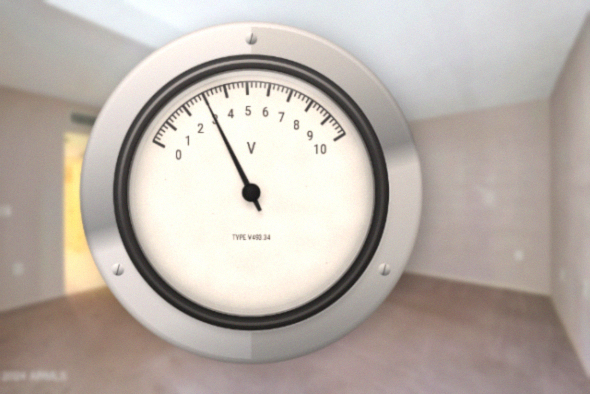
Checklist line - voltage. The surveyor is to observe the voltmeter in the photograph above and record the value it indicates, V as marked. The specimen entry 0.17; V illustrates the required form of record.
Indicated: 3; V
